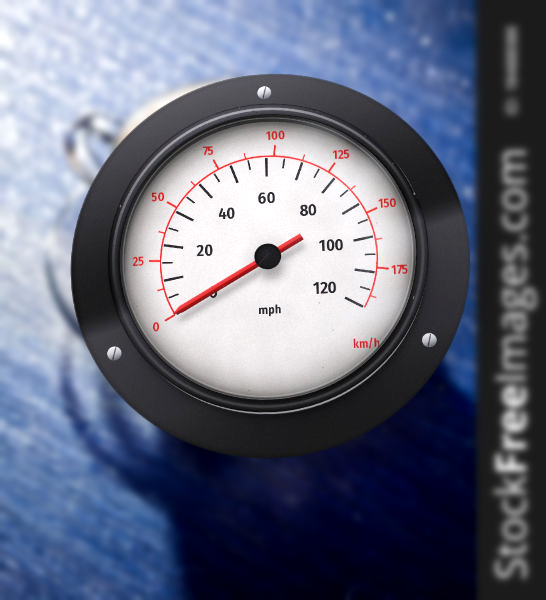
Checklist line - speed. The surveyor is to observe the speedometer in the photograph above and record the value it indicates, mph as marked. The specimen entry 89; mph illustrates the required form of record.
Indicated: 0; mph
